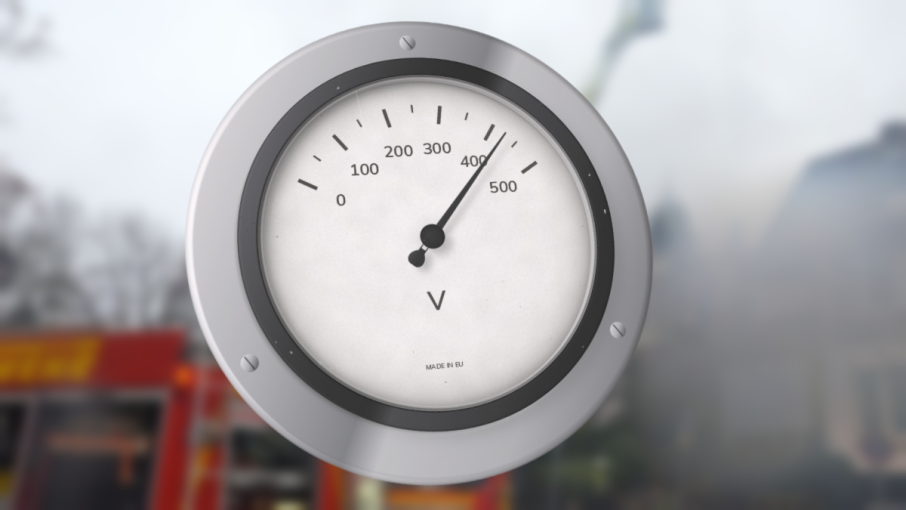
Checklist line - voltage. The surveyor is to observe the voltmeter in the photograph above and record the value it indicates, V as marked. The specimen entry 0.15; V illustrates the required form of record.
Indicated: 425; V
